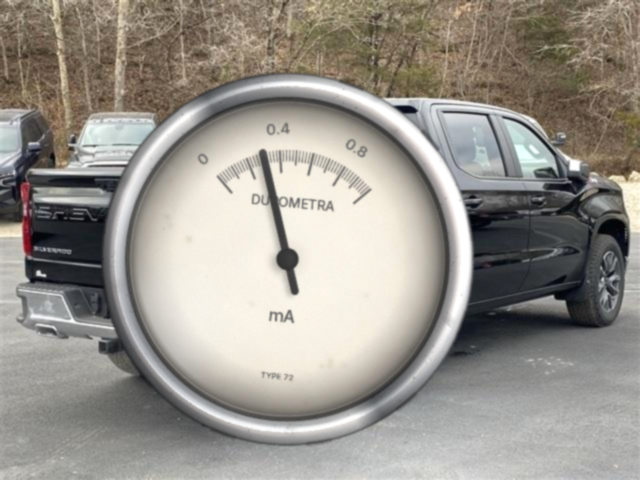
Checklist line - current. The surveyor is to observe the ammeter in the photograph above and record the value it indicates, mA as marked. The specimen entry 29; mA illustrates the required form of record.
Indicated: 0.3; mA
